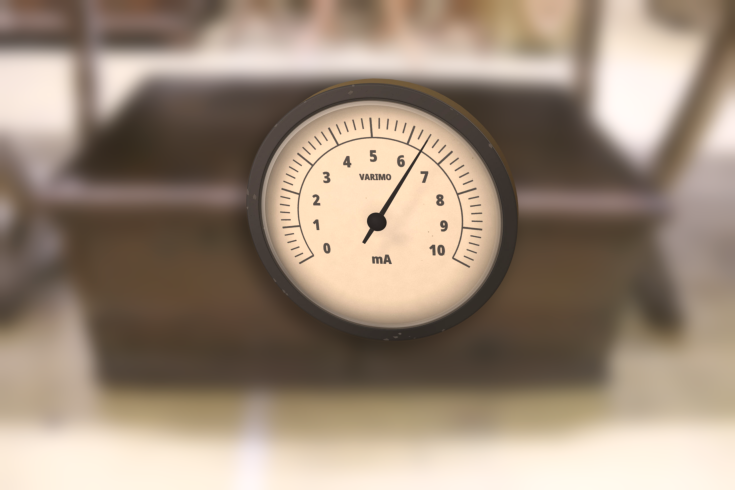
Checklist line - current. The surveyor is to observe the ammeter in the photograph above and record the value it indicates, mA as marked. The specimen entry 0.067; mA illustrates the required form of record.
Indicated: 6.4; mA
